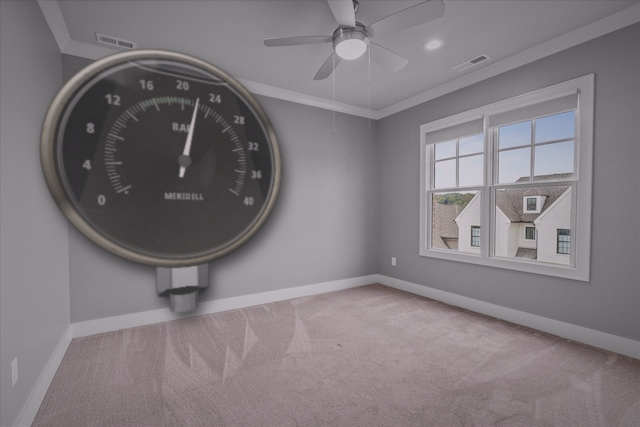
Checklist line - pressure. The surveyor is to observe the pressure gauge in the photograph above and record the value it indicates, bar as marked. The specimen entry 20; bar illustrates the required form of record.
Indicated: 22; bar
